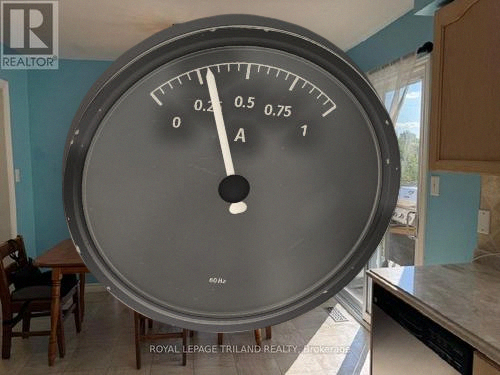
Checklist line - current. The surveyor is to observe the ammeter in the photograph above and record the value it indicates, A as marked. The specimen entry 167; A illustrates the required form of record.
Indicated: 0.3; A
